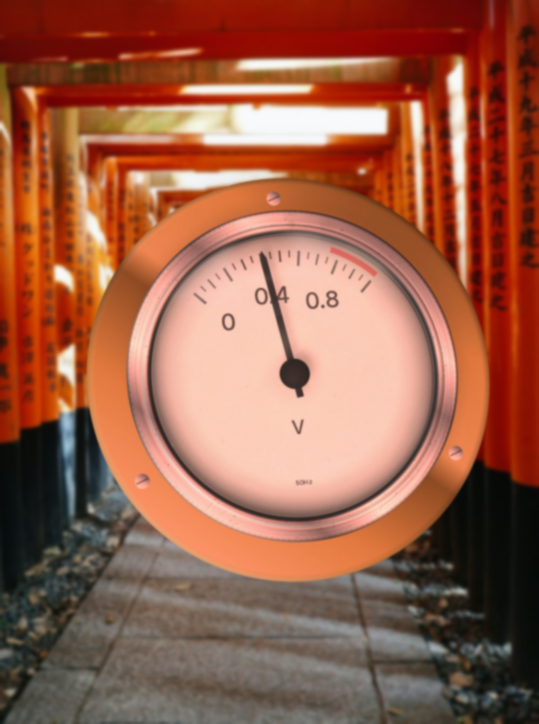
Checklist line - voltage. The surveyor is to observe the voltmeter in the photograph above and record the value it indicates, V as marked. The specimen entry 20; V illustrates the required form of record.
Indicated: 0.4; V
